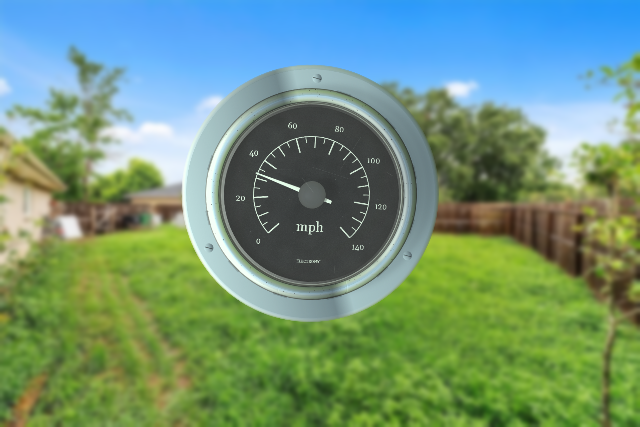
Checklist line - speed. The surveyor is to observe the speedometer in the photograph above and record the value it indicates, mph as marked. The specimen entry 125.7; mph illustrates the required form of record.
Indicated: 32.5; mph
